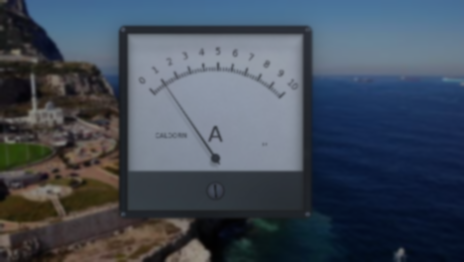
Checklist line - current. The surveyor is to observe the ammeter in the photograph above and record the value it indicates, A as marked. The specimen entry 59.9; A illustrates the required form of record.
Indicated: 1; A
